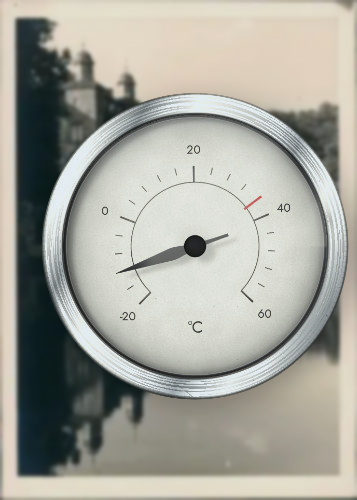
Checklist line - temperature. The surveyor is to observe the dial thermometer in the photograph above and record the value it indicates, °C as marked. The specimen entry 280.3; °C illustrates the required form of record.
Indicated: -12; °C
